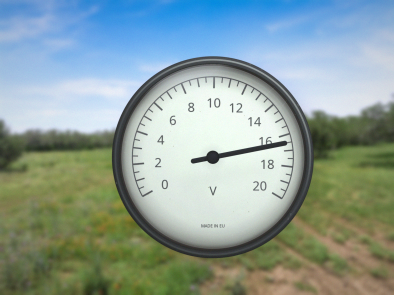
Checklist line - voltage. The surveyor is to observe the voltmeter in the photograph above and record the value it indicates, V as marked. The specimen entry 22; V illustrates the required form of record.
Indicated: 16.5; V
